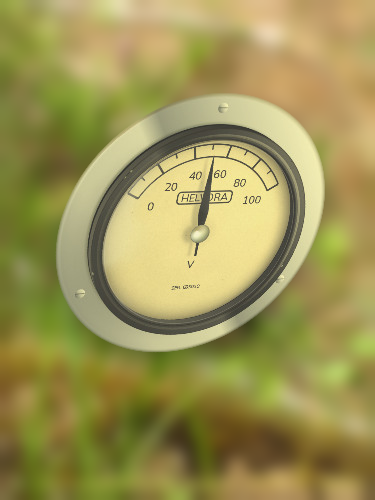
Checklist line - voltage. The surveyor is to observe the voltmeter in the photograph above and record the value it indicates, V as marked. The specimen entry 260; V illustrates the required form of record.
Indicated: 50; V
